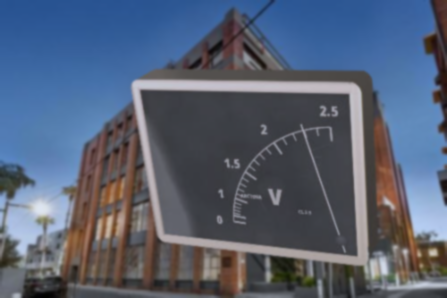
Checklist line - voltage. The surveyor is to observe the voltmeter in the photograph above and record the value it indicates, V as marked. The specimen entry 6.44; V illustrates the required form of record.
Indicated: 2.3; V
